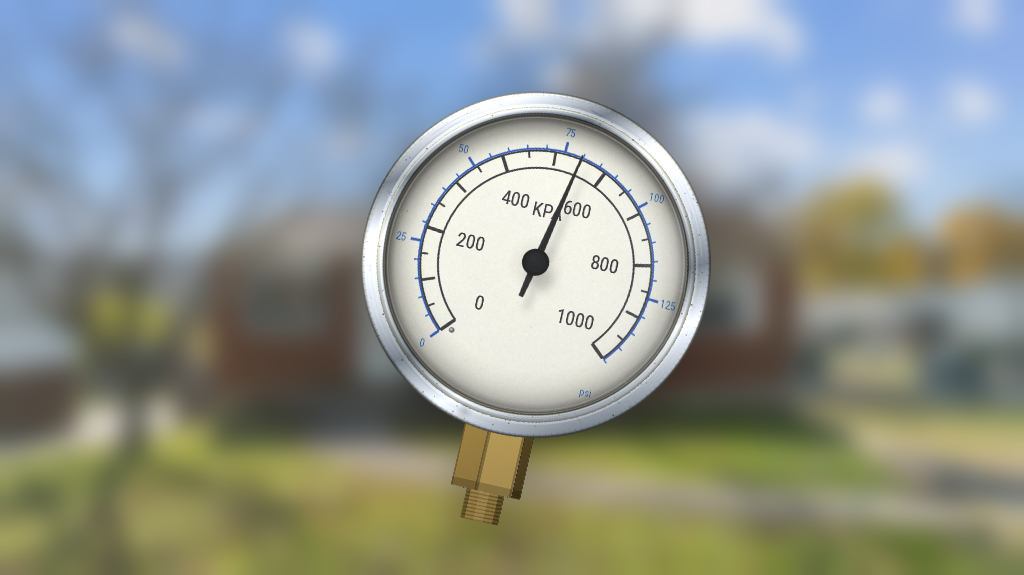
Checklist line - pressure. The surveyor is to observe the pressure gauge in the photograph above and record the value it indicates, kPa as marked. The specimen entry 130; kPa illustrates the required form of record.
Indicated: 550; kPa
